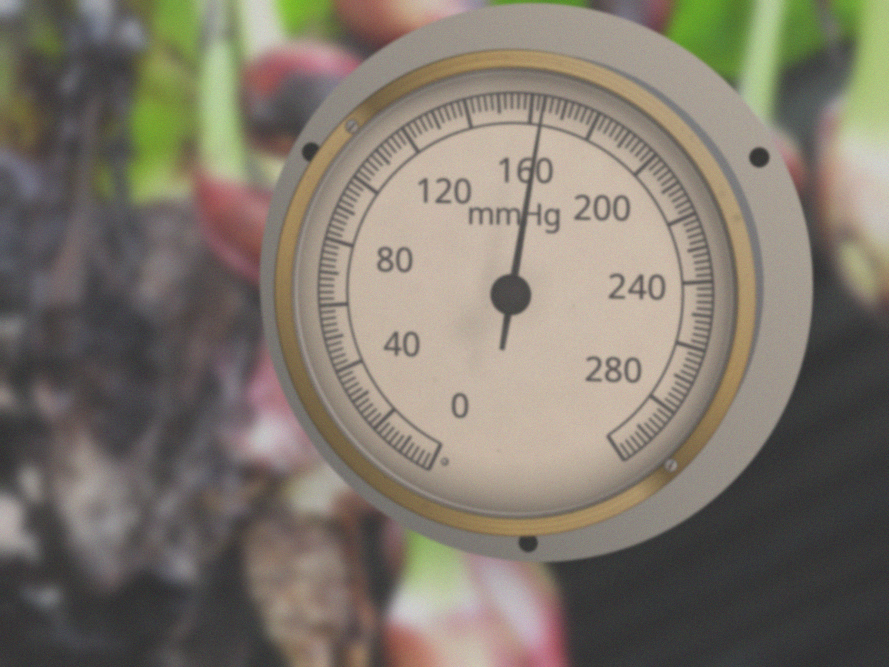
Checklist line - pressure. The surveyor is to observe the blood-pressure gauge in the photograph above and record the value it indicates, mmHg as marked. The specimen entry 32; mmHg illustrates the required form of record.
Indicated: 164; mmHg
